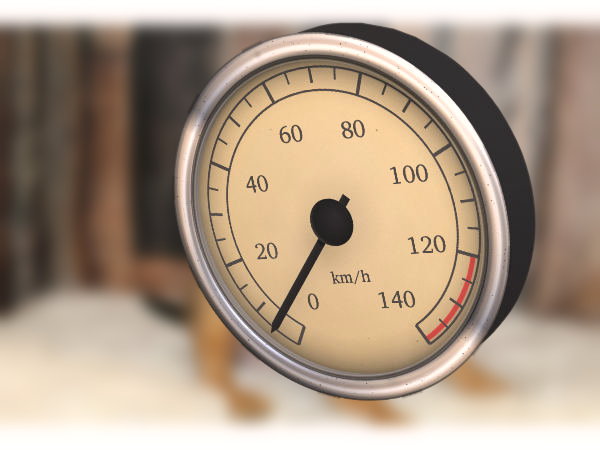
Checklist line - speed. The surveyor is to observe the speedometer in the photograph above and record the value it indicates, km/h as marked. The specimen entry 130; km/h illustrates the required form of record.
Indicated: 5; km/h
